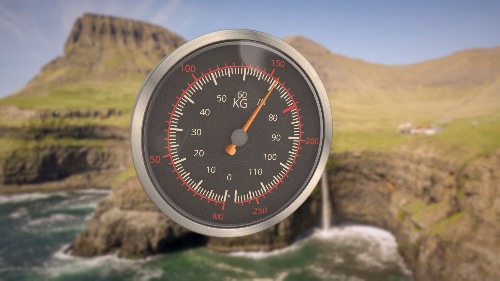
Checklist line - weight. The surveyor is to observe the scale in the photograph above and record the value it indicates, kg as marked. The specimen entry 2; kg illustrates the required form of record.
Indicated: 70; kg
